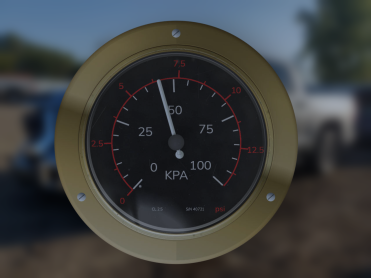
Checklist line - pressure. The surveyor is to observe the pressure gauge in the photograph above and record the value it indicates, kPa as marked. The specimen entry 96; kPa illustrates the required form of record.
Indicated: 45; kPa
